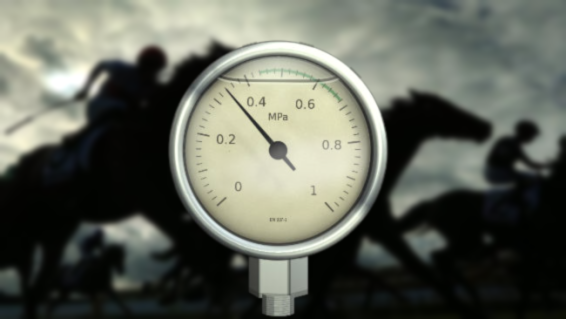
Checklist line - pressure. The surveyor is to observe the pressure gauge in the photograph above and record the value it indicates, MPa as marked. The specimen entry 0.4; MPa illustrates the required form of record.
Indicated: 0.34; MPa
